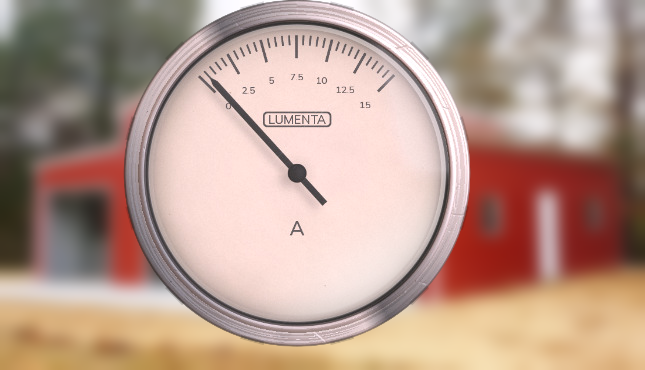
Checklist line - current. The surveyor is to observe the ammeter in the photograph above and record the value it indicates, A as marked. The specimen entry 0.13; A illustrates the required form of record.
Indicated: 0.5; A
